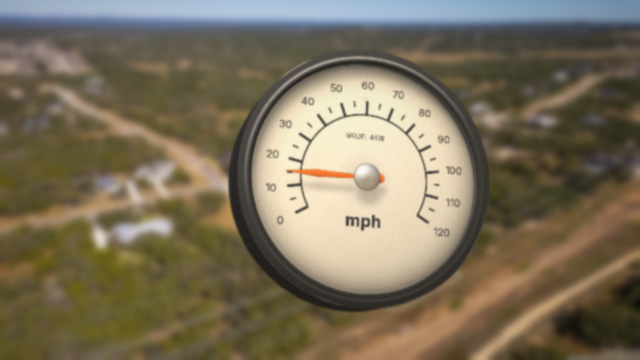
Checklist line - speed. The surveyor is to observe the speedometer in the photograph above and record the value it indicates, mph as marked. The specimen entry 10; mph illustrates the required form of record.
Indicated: 15; mph
